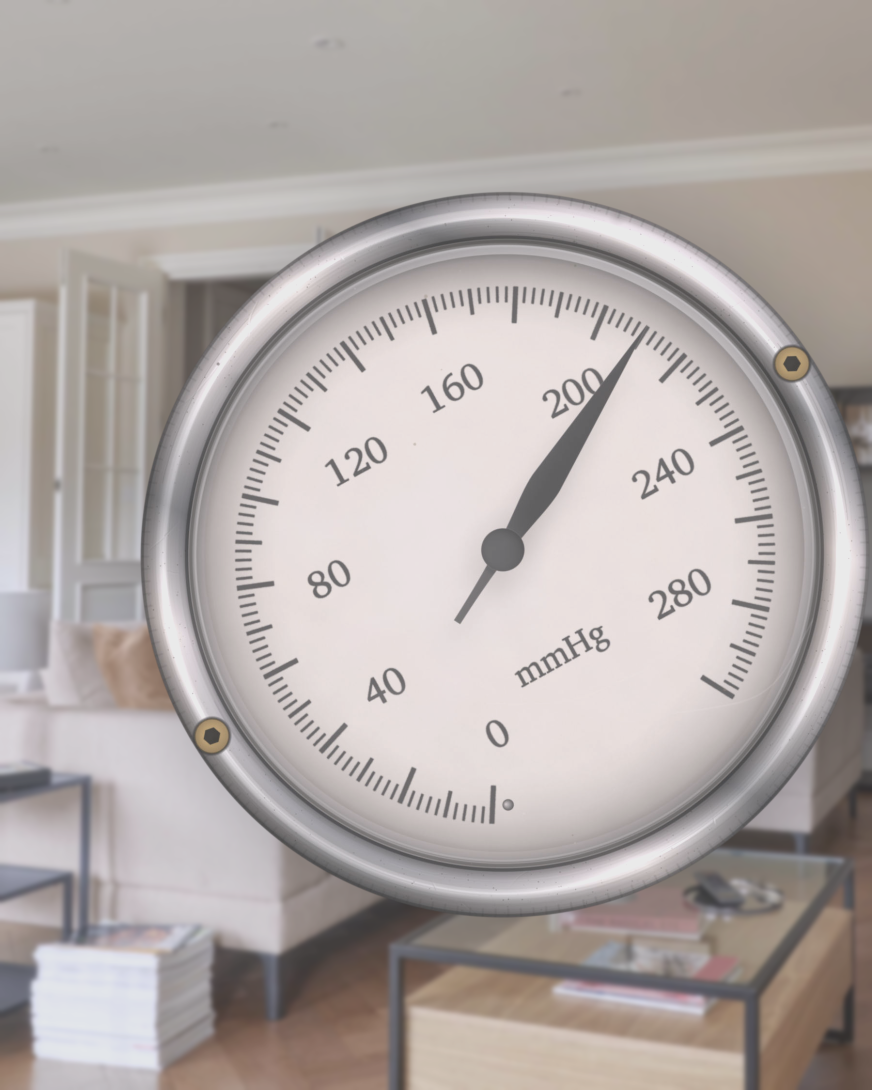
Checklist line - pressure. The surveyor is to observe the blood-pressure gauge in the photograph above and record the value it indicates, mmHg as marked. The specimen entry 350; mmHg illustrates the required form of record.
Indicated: 210; mmHg
